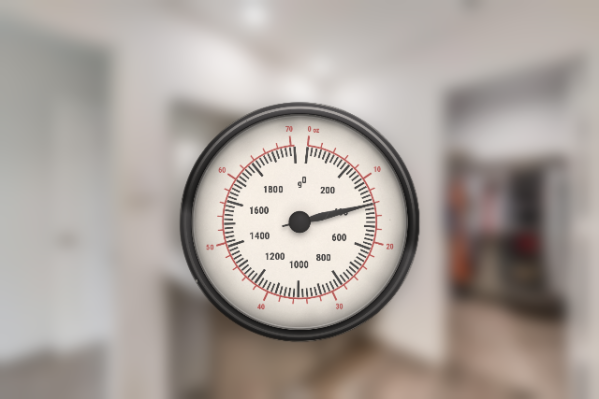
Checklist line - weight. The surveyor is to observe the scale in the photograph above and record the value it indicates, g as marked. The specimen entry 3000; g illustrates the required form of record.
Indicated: 400; g
